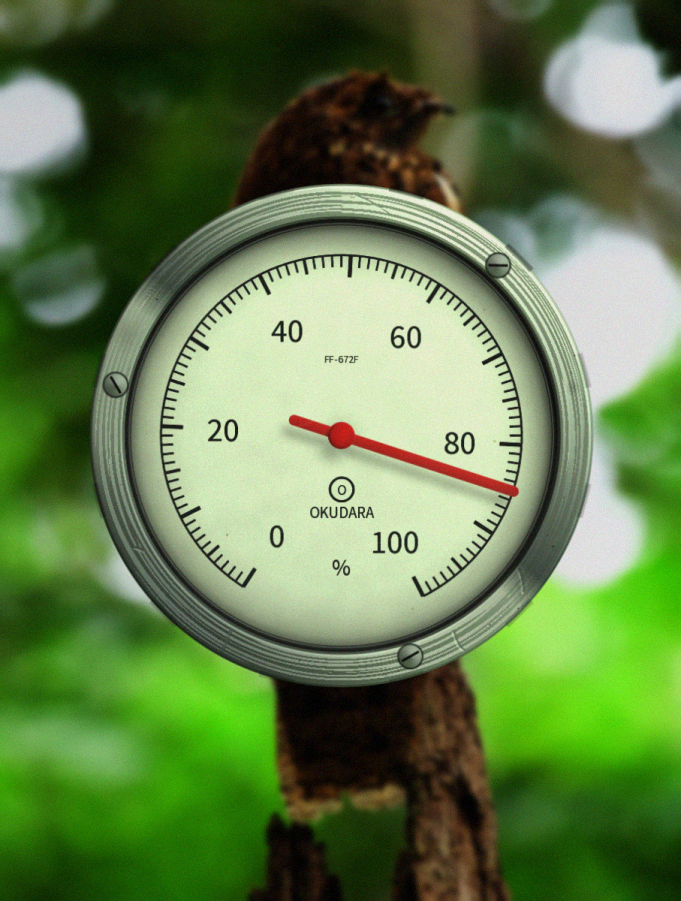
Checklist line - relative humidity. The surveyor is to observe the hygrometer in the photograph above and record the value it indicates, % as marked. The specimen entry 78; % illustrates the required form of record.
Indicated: 85; %
